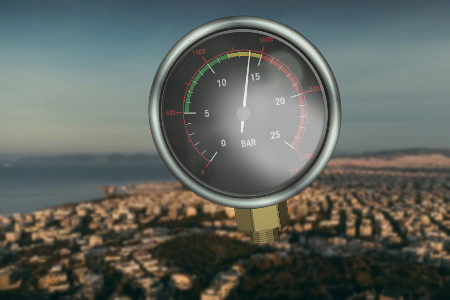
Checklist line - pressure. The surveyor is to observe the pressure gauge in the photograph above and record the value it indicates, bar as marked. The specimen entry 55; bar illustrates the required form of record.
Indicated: 14; bar
